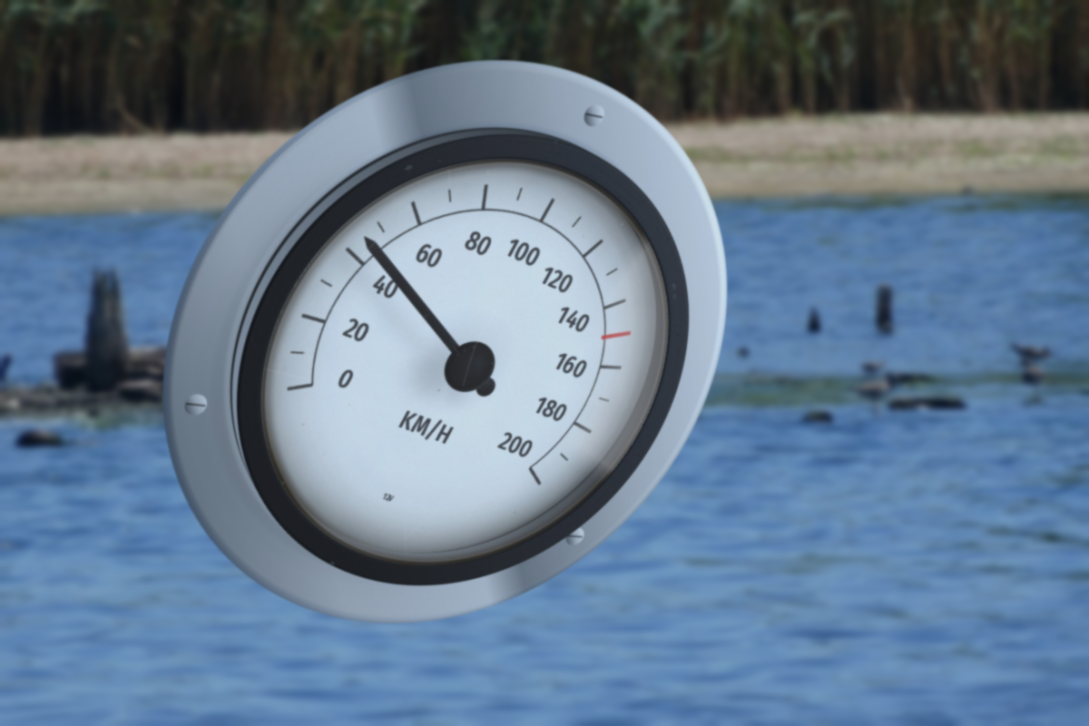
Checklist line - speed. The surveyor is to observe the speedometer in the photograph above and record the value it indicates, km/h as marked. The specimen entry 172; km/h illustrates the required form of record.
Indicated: 45; km/h
